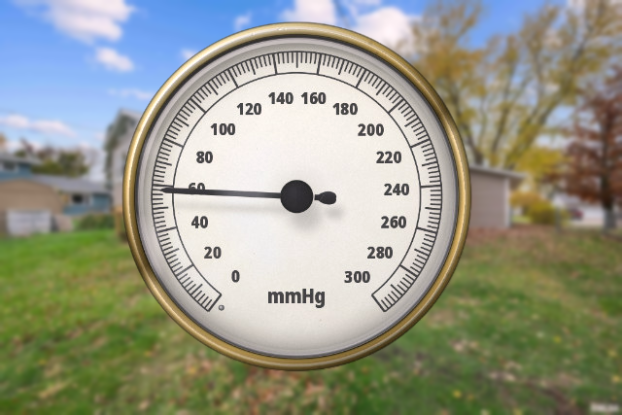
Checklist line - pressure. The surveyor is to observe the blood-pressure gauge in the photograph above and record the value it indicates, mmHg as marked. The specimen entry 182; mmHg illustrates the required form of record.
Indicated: 58; mmHg
